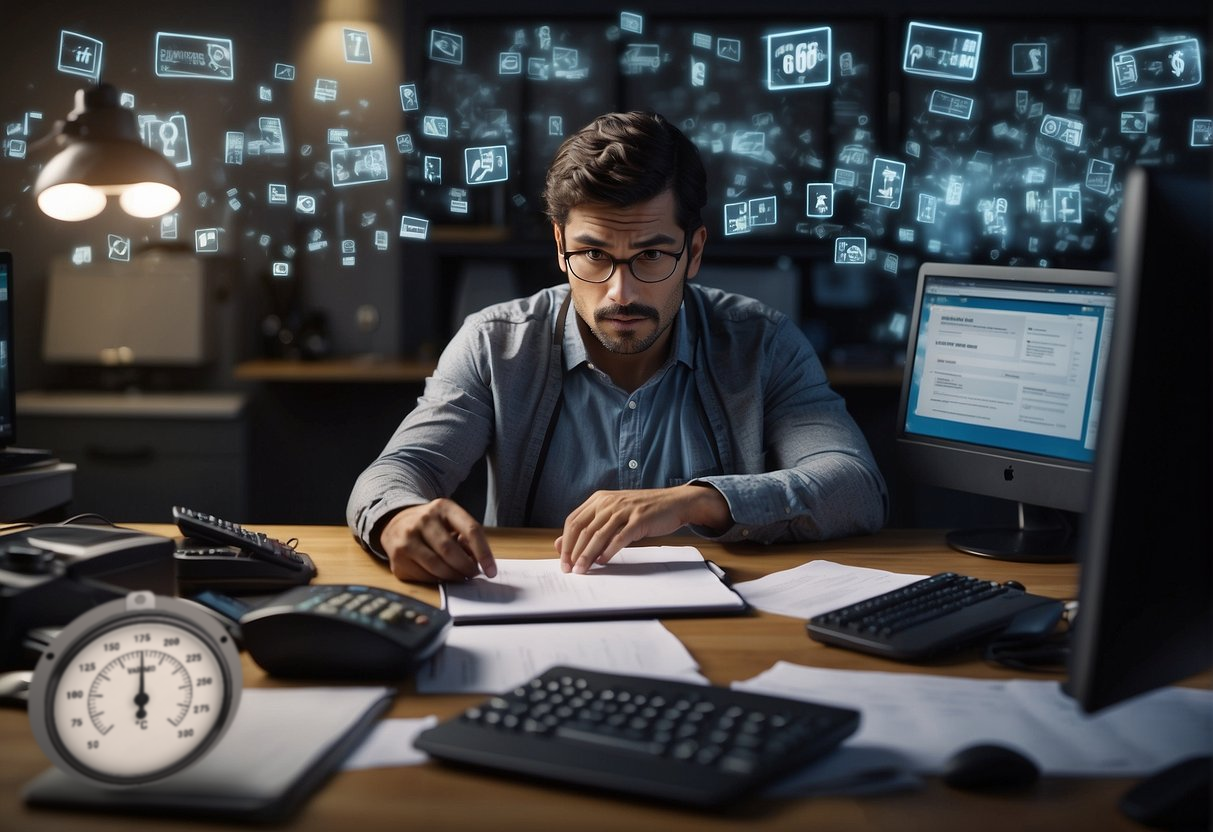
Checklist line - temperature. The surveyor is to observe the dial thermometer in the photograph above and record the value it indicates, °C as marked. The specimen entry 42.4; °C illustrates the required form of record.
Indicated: 175; °C
